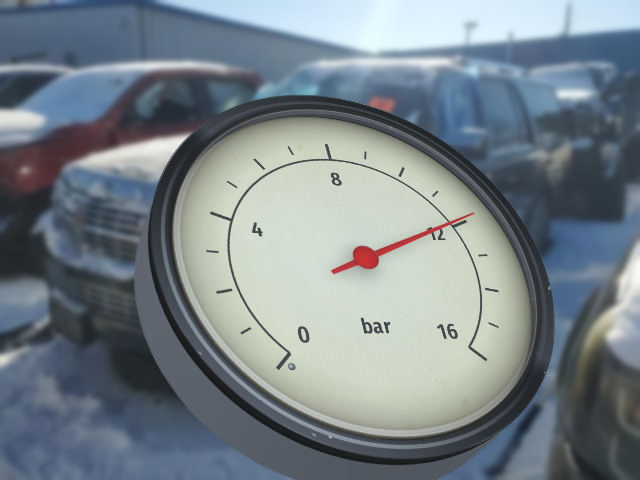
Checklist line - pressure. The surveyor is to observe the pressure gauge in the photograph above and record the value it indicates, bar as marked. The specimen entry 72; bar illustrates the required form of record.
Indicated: 12; bar
